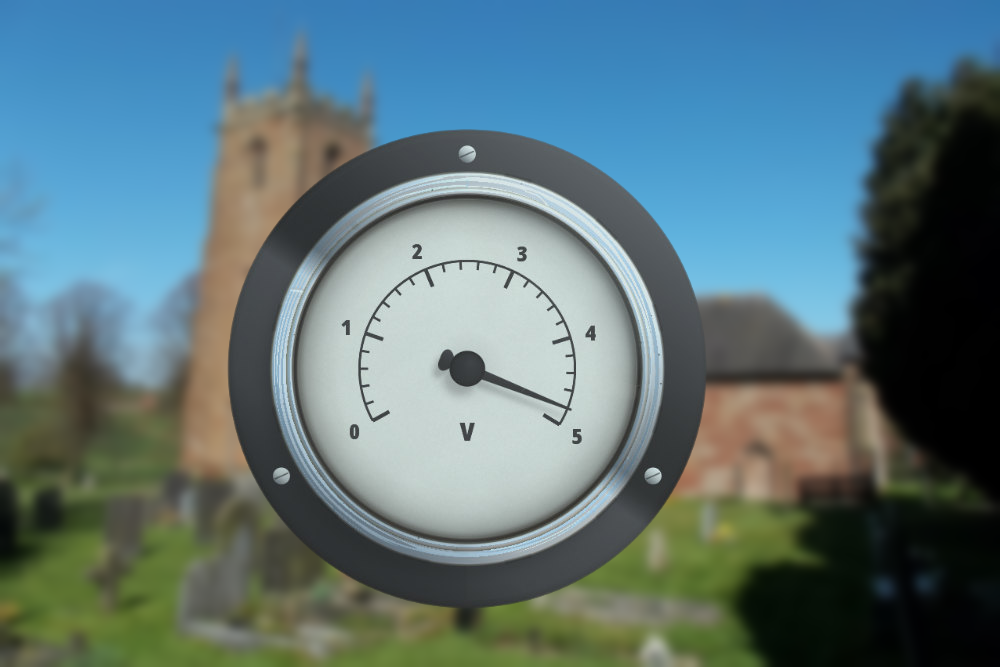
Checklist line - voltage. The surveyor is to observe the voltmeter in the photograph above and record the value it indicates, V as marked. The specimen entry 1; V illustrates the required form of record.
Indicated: 4.8; V
